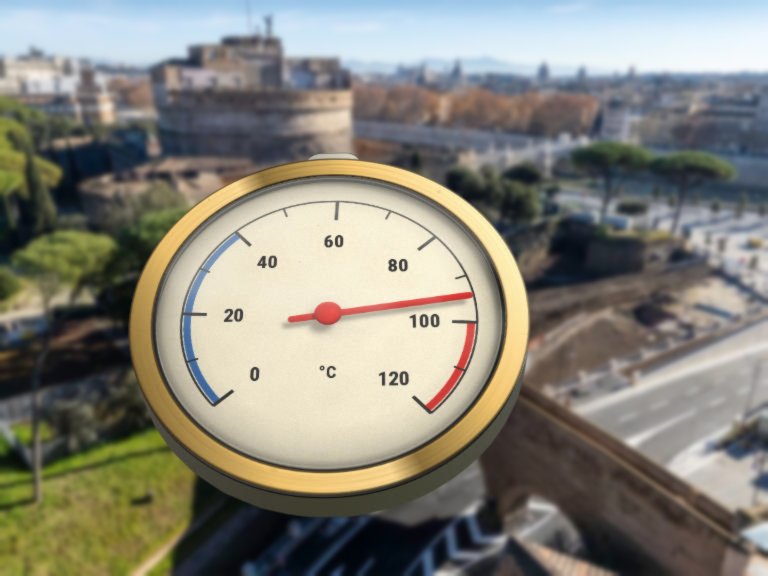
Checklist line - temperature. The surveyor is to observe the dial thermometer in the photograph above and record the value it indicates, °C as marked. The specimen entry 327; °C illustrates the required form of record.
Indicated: 95; °C
